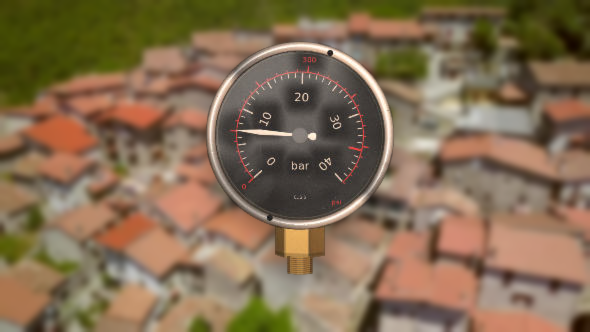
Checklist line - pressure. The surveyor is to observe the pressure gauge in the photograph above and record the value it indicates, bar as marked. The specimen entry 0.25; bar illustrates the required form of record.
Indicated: 7; bar
